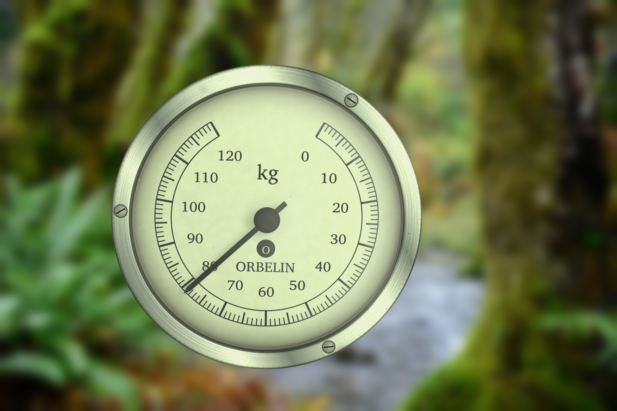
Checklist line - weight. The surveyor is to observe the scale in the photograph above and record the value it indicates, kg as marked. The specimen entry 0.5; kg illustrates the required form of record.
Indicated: 79; kg
